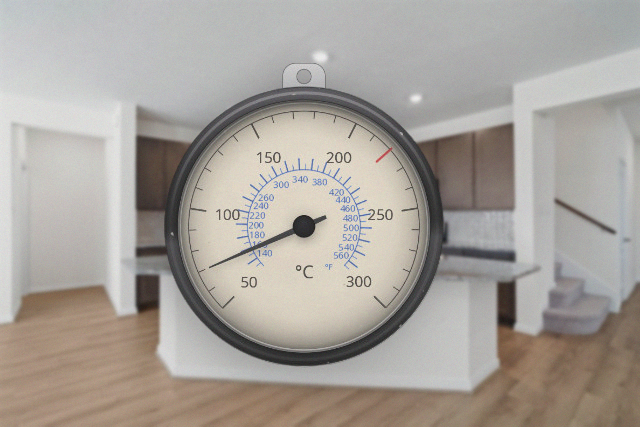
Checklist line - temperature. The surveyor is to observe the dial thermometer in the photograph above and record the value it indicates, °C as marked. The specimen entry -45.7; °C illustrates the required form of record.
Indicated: 70; °C
